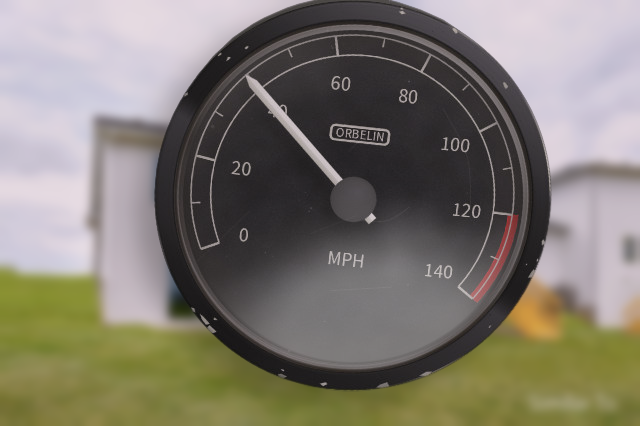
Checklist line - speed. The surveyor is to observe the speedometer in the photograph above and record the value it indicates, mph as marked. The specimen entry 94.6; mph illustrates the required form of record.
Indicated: 40; mph
